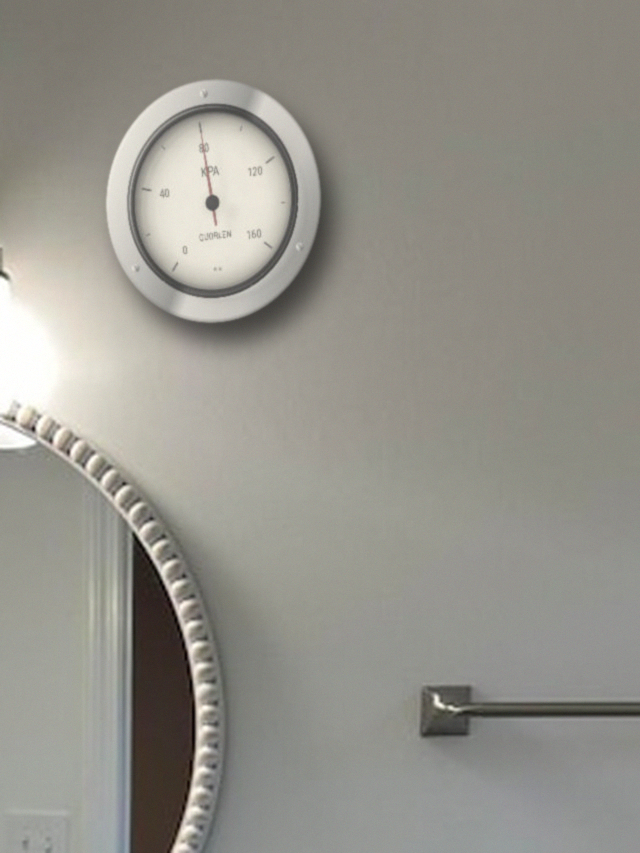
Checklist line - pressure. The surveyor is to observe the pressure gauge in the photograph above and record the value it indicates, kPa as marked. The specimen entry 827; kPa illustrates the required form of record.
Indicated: 80; kPa
